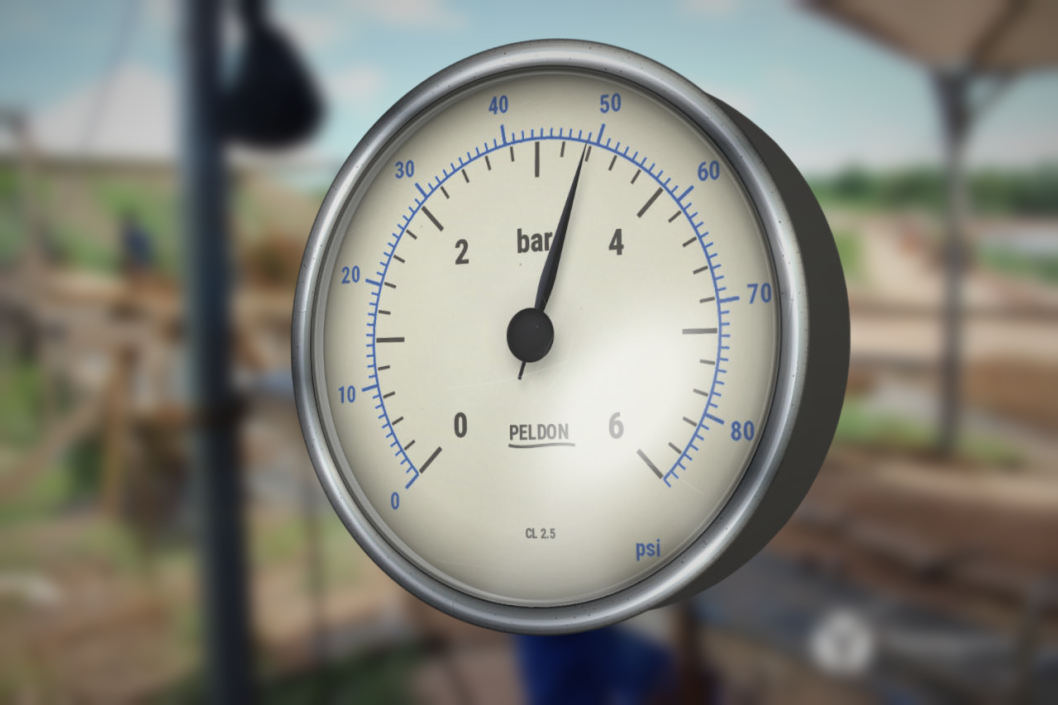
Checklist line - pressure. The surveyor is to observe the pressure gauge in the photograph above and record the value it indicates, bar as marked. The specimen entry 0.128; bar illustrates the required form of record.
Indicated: 3.4; bar
